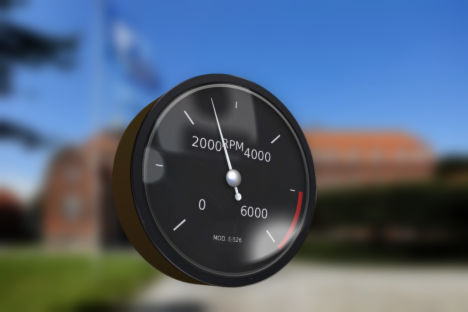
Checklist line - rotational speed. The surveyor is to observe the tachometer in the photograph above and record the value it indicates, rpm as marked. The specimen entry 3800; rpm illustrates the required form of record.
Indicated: 2500; rpm
